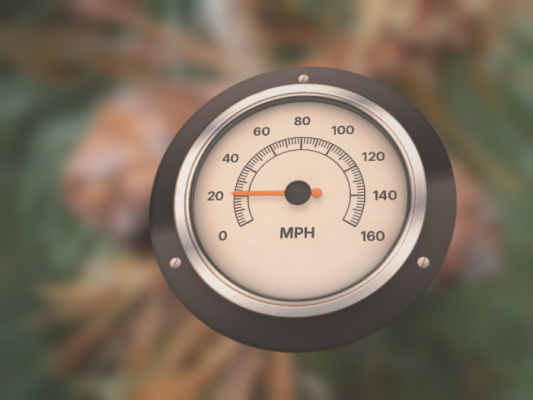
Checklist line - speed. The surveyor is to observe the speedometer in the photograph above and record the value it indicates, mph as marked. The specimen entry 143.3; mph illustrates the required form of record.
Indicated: 20; mph
